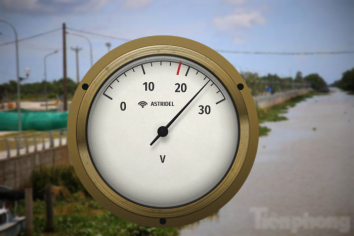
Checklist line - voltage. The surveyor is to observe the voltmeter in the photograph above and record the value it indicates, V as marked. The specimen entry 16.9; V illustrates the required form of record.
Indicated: 25; V
